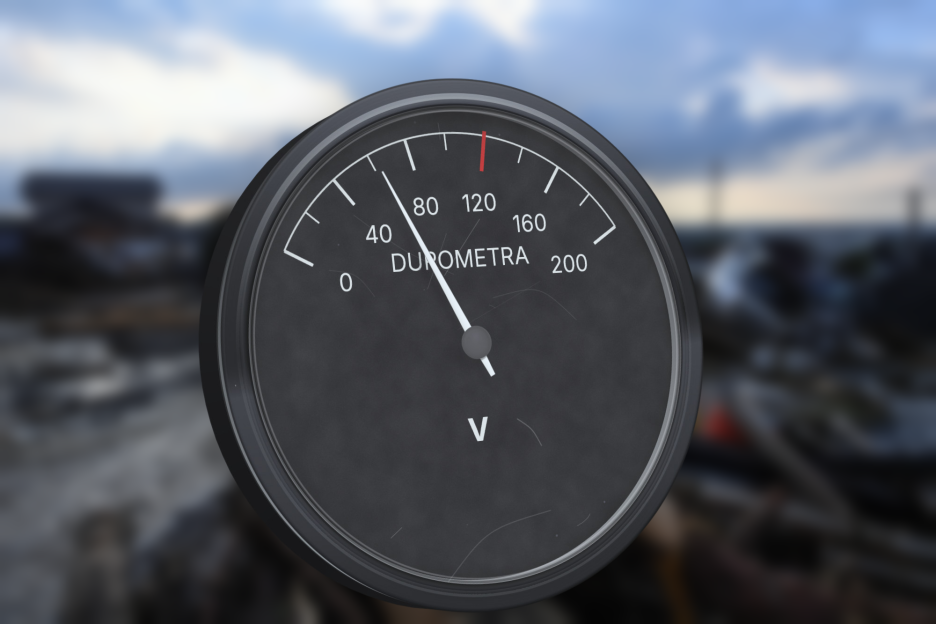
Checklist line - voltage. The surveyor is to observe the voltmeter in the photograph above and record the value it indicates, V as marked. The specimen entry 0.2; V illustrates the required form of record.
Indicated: 60; V
